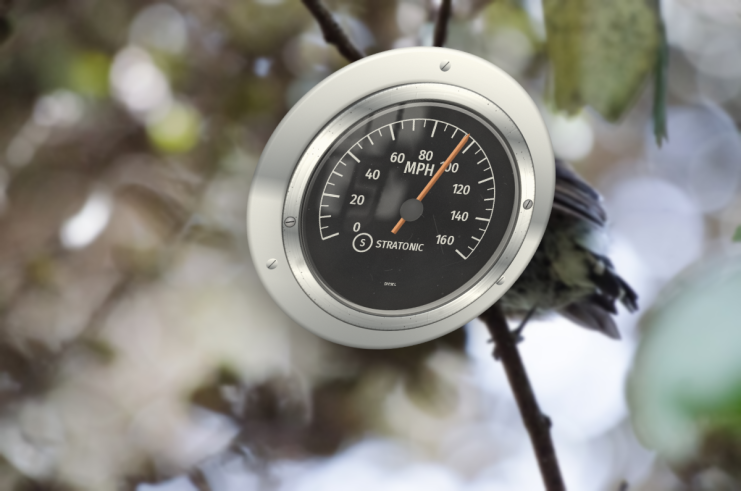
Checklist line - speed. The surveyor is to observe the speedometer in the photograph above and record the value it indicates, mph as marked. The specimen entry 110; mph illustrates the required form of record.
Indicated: 95; mph
